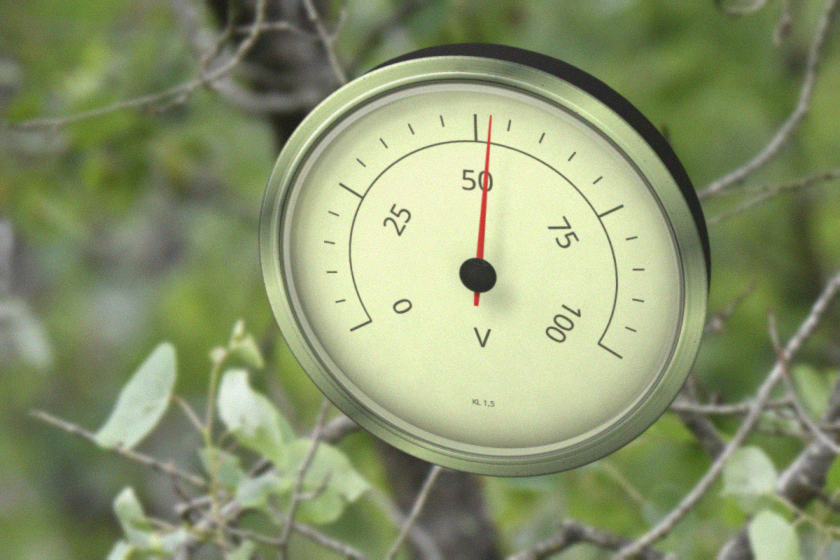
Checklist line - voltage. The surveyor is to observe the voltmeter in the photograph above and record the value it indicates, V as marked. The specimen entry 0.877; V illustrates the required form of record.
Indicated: 52.5; V
